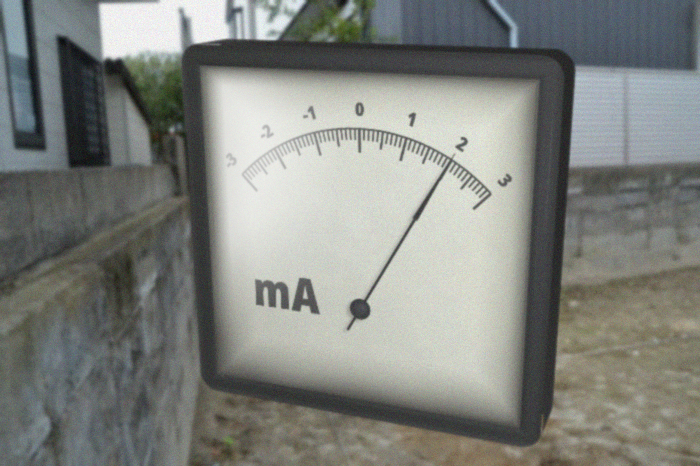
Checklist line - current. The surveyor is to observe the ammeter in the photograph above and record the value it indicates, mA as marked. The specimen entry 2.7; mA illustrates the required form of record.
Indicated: 2; mA
